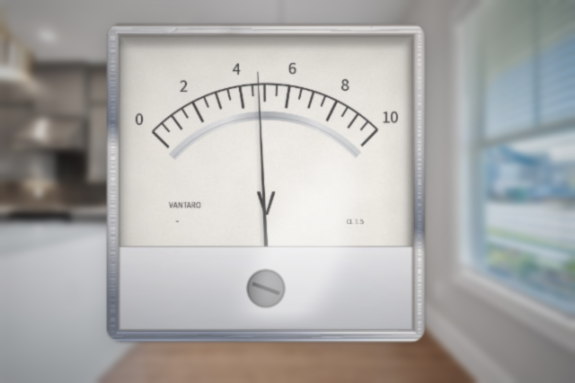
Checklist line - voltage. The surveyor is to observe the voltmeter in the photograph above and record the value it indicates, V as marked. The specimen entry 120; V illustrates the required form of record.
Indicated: 4.75; V
